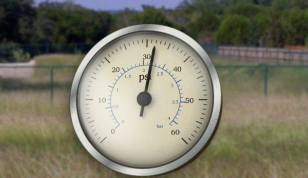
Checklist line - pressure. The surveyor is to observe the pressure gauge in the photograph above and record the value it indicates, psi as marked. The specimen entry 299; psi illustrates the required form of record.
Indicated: 32; psi
